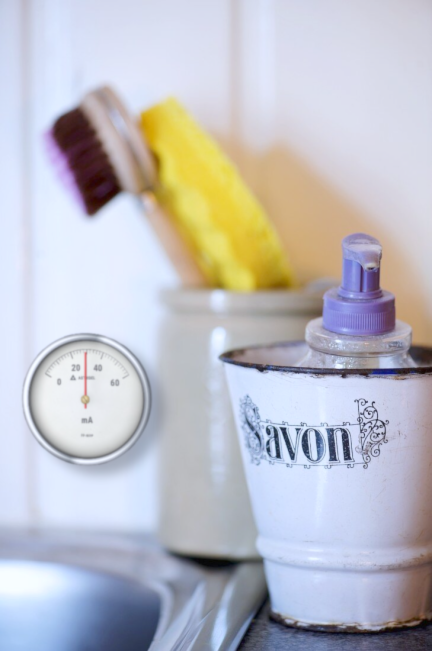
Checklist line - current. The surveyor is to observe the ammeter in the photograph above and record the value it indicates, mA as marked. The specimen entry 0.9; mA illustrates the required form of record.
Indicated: 30; mA
